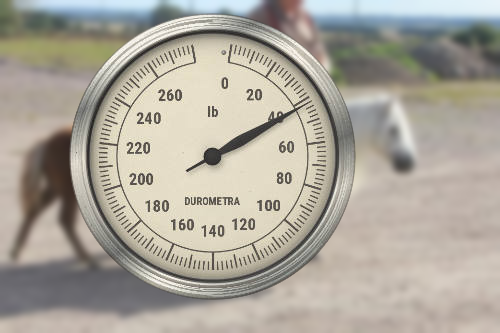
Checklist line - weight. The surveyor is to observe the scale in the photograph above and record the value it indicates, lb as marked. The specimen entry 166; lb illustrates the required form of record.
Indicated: 42; lb
